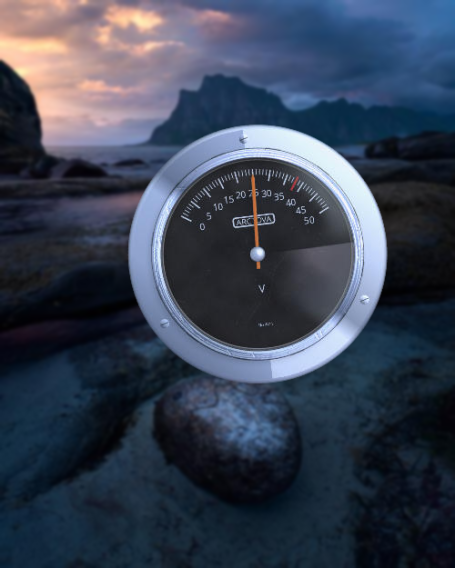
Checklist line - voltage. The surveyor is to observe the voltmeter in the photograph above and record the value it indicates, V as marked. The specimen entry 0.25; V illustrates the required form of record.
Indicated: 25; V
